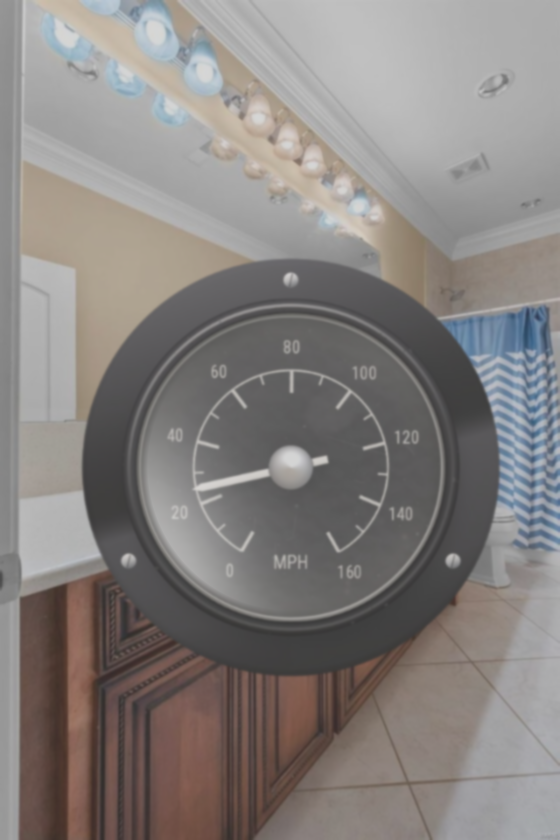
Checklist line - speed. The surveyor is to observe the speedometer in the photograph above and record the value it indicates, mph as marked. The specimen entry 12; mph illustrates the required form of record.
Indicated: 25; mph
